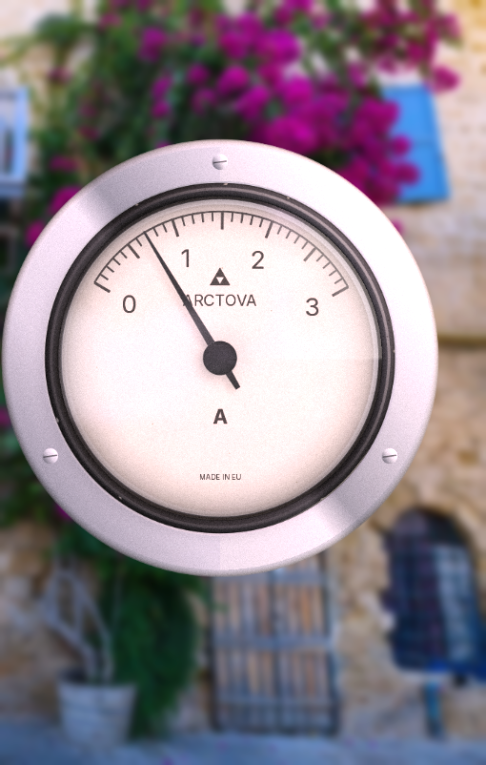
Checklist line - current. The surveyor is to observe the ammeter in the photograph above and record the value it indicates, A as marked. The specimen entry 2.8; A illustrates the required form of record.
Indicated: 0.7; A
